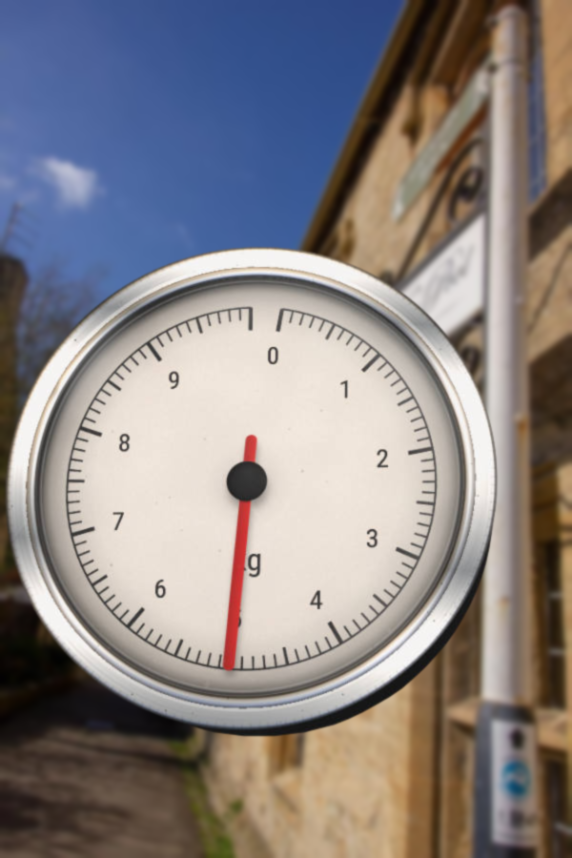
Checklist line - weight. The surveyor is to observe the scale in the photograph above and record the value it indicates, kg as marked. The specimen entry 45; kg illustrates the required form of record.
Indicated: 5; kg
